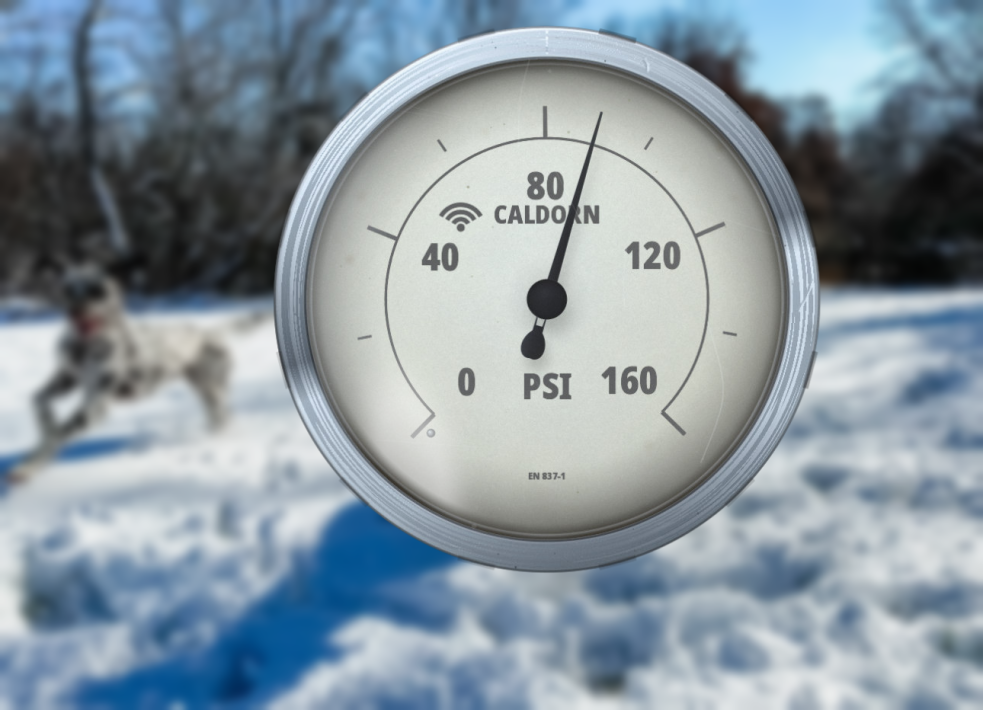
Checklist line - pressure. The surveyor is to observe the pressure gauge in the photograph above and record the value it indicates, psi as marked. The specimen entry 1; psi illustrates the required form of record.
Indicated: 90; psi
